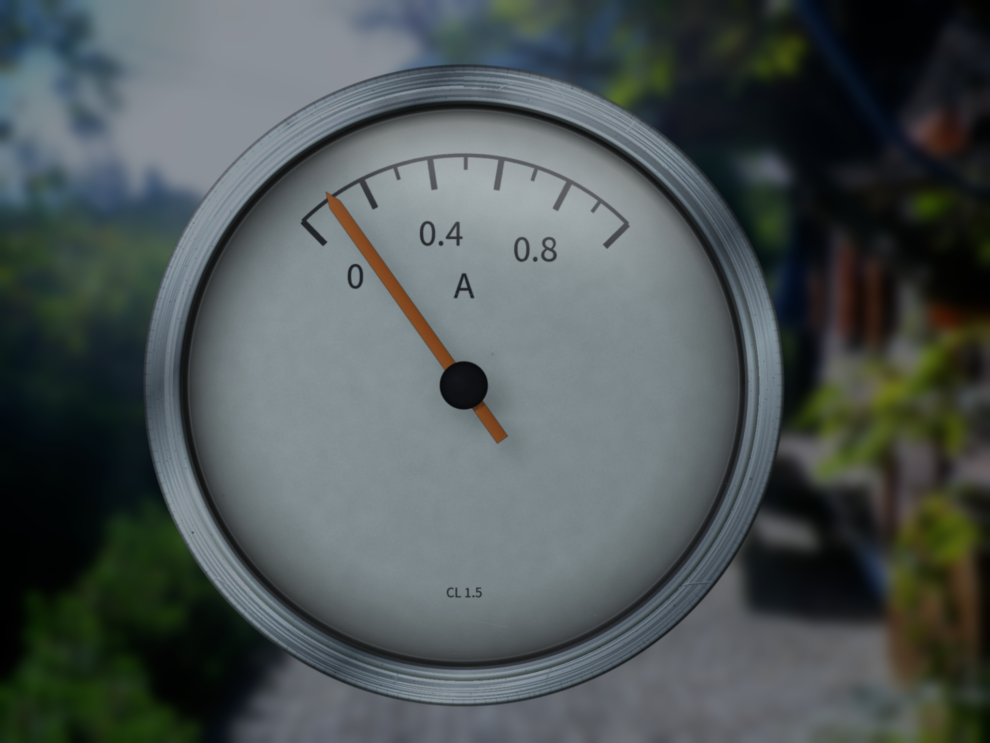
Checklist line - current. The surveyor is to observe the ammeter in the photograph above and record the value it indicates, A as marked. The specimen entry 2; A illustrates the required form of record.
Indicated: 0.1; A
